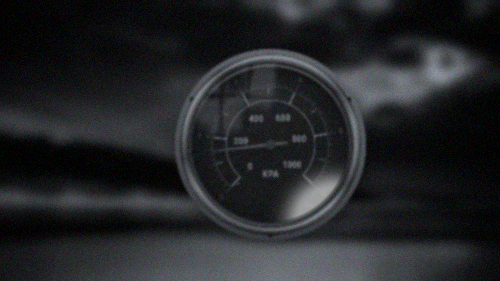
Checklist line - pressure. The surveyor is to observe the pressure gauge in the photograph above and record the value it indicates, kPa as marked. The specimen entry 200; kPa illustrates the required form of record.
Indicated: 150; kPa
